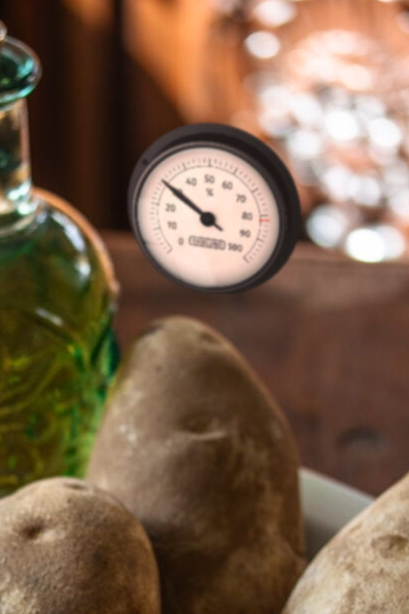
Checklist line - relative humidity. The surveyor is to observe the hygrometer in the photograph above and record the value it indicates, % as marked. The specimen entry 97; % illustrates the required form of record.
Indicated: 30; %
